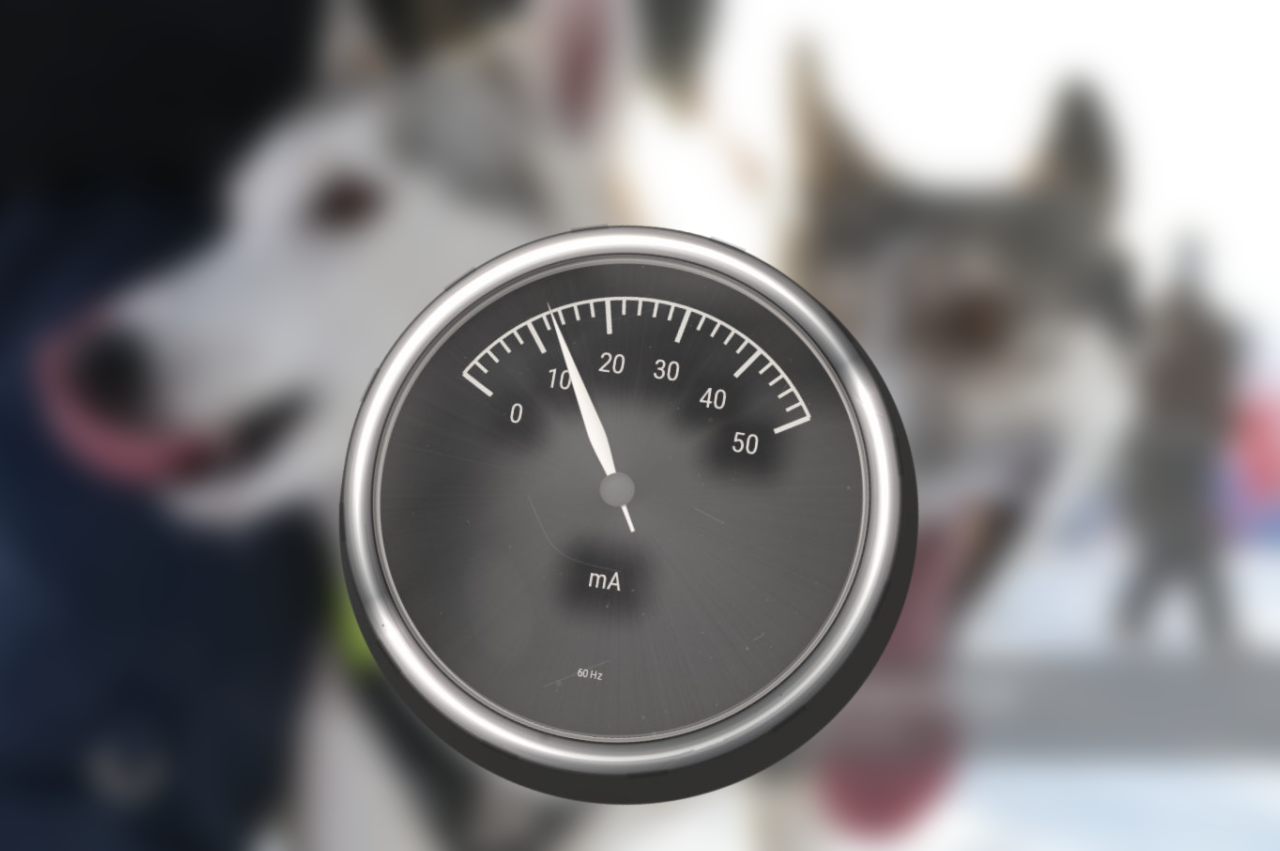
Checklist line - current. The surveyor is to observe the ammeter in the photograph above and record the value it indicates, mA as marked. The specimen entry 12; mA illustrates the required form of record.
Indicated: 13; mA
